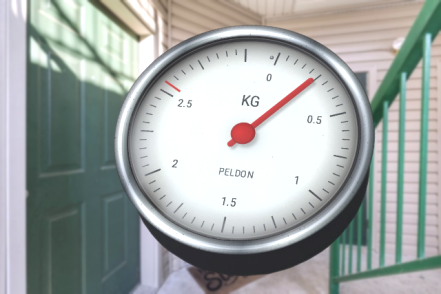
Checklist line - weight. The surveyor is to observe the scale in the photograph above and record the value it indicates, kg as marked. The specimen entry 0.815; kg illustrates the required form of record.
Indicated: 0.25; kg
